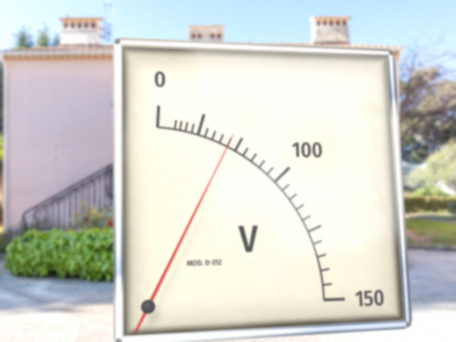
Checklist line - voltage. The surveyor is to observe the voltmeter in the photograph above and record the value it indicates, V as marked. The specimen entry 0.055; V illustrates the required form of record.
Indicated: 70; V
